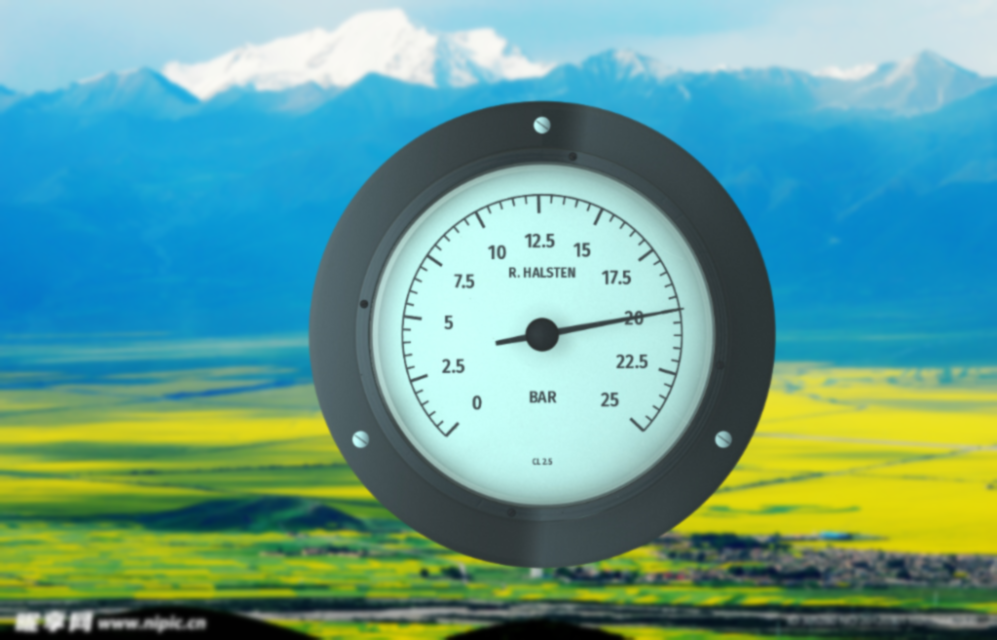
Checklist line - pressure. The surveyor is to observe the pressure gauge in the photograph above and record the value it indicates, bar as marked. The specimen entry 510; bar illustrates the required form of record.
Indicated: 20; bar
